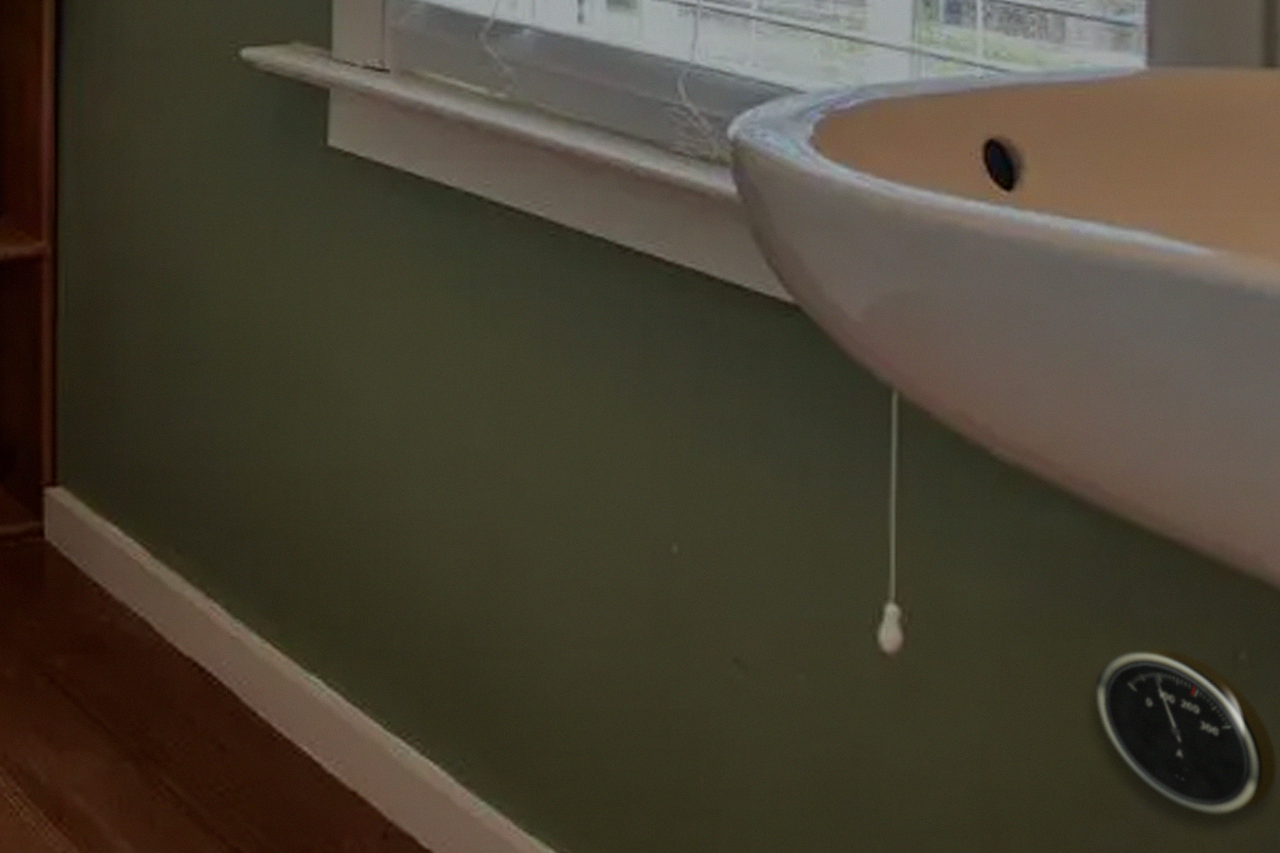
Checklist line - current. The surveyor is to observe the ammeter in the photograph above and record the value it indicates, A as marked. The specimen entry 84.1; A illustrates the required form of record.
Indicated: 100; A
